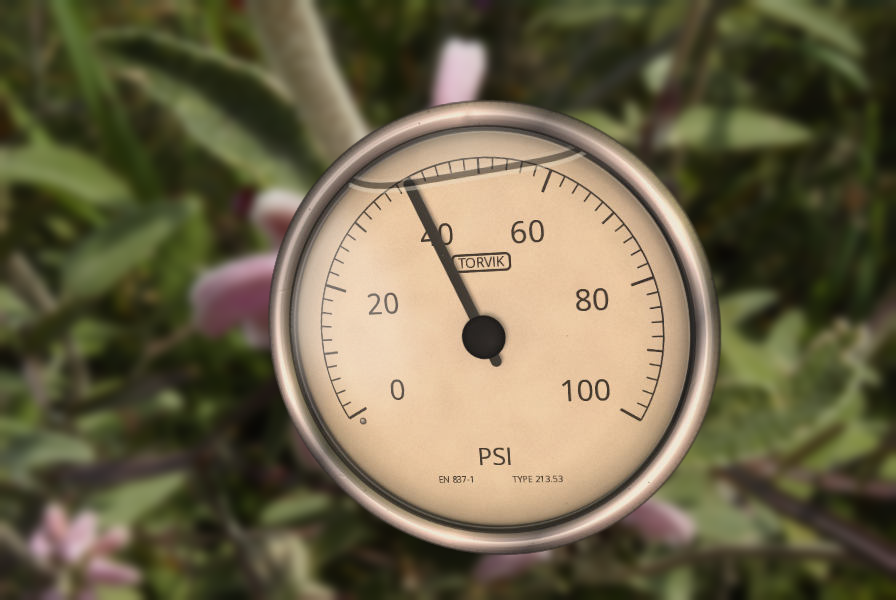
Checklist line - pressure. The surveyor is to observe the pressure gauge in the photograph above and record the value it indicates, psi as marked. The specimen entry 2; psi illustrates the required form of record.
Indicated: 40; psi
